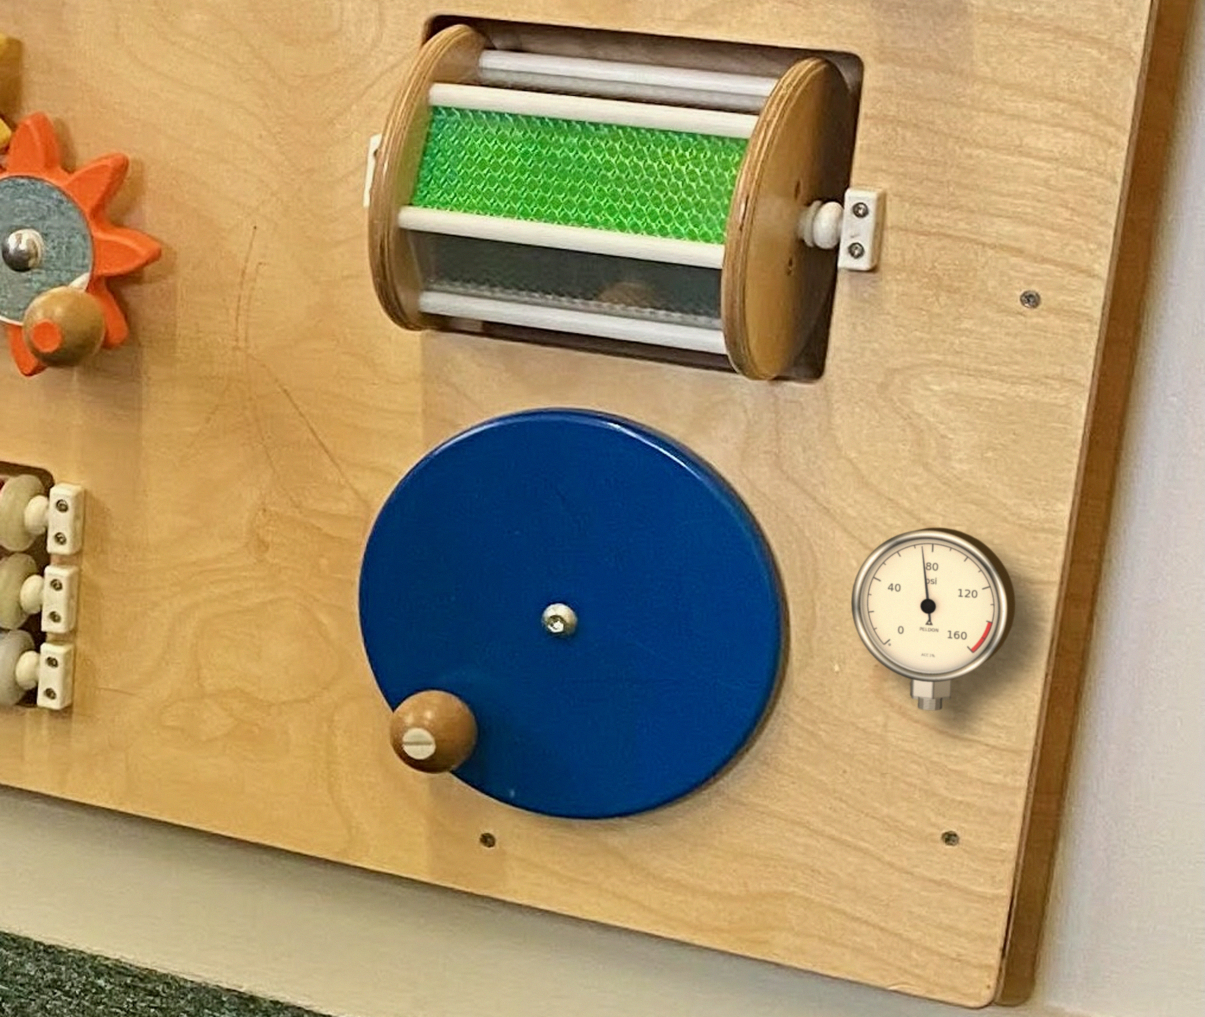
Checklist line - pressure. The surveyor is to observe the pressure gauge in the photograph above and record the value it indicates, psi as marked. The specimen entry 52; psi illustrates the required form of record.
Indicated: 75; psi
